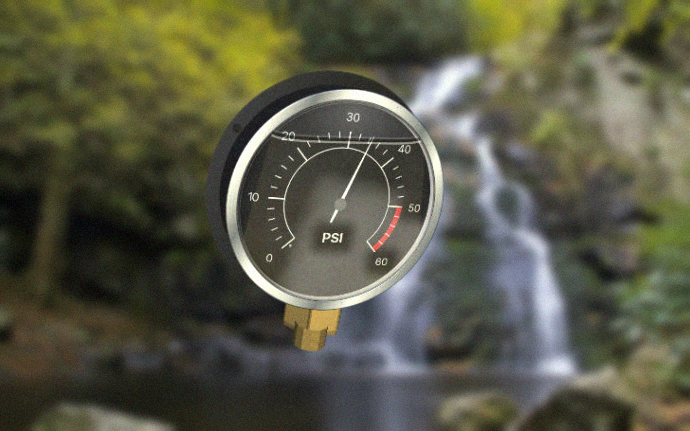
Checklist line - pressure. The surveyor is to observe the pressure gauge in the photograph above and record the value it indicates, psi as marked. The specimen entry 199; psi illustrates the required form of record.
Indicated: 34; psi
